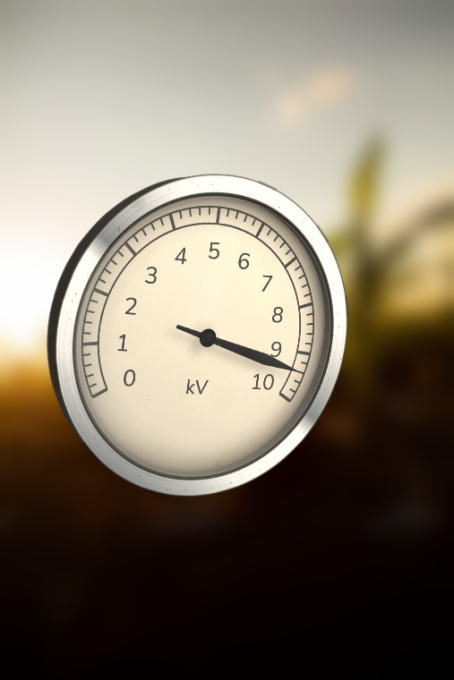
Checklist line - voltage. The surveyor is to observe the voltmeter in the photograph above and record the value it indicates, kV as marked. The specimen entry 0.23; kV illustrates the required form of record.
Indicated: 9.4; kV
